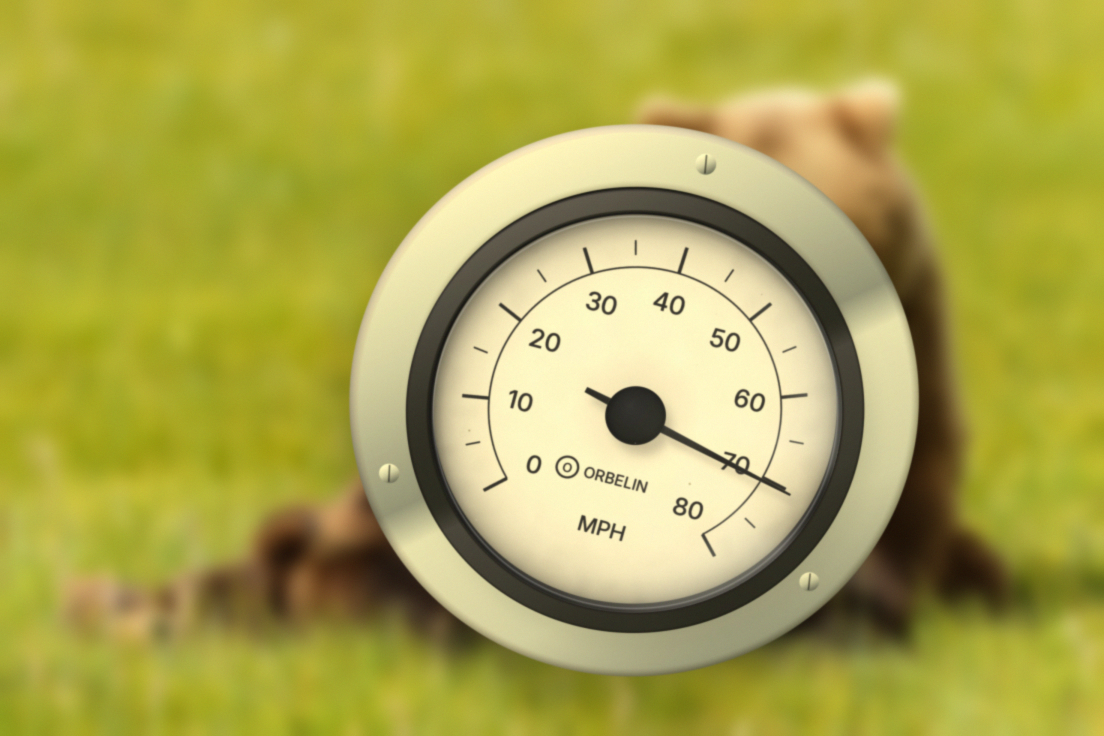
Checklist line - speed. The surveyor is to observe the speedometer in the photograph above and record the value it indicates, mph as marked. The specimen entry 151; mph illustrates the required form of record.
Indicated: 70; mph
